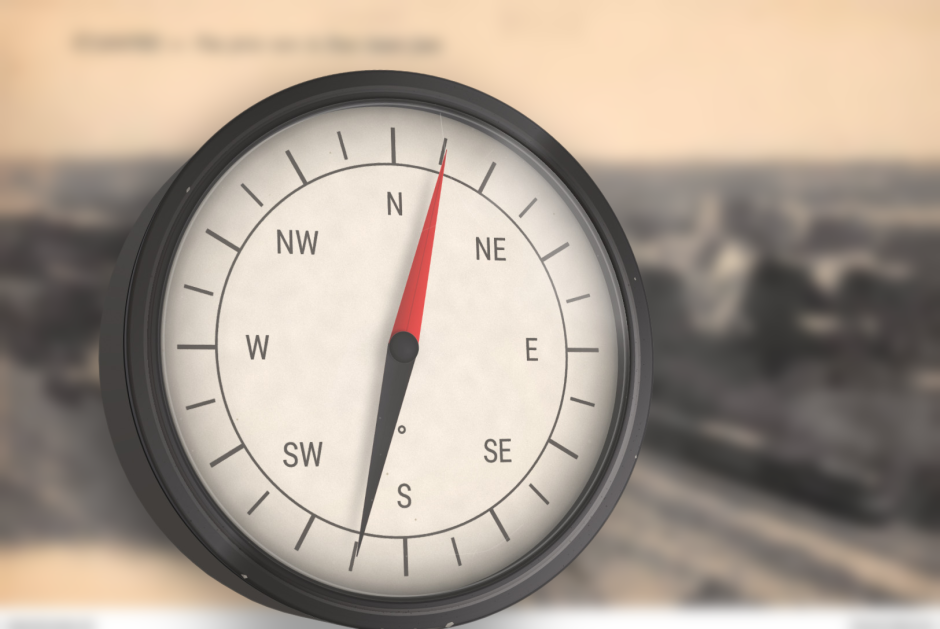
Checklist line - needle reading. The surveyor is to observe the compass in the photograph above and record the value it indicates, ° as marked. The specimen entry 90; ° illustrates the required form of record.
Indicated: 15; °
